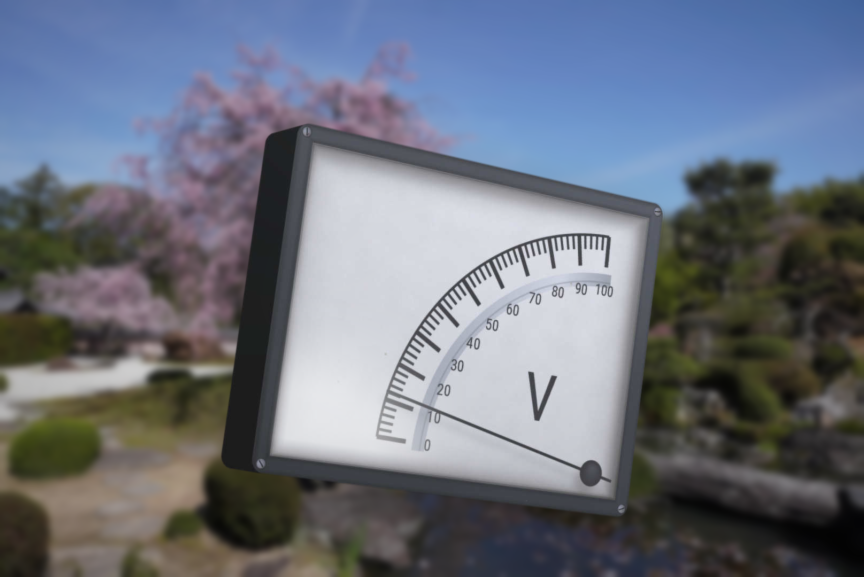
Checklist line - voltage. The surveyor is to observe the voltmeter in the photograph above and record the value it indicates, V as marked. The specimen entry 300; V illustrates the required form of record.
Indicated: 12; V
